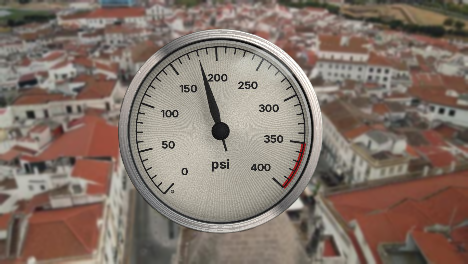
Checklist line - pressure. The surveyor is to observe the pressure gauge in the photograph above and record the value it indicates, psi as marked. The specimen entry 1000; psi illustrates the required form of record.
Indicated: 180; psi
